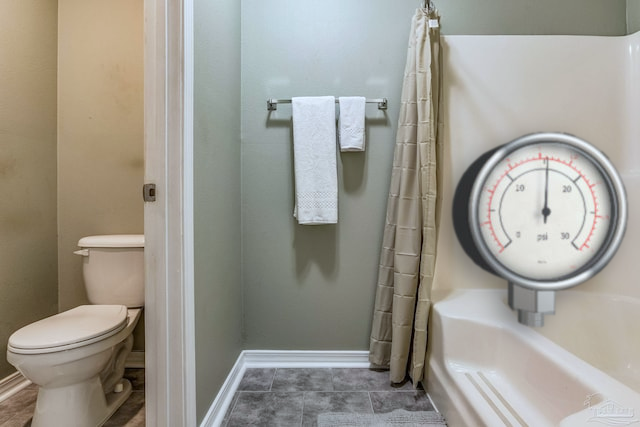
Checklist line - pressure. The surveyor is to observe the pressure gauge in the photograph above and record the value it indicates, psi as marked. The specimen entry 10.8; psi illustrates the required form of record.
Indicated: 15; psi
